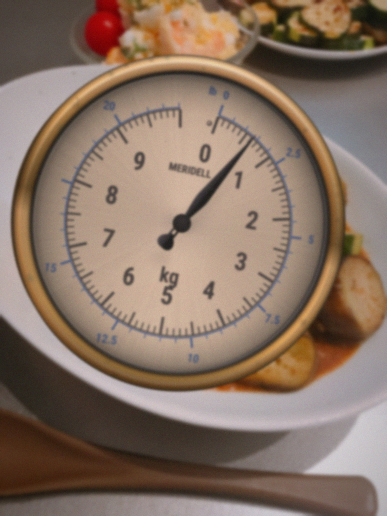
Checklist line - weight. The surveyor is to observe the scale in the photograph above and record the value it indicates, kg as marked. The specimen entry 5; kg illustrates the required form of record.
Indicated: 0.6; kg
